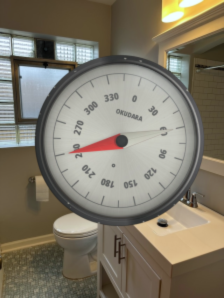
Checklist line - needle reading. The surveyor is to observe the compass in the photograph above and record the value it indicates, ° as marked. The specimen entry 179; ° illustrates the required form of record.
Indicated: 240; °
